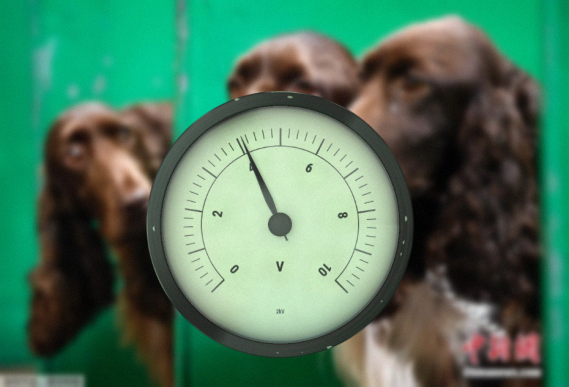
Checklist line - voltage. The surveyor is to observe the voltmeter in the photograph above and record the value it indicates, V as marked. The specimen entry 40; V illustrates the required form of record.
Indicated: 4.1; V
